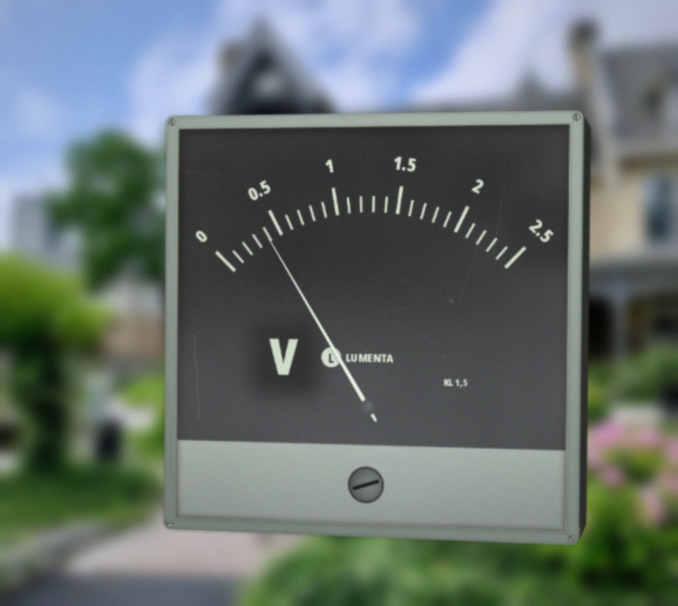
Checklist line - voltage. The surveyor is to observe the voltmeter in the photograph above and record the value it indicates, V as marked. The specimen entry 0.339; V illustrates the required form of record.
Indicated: 0.4; V
